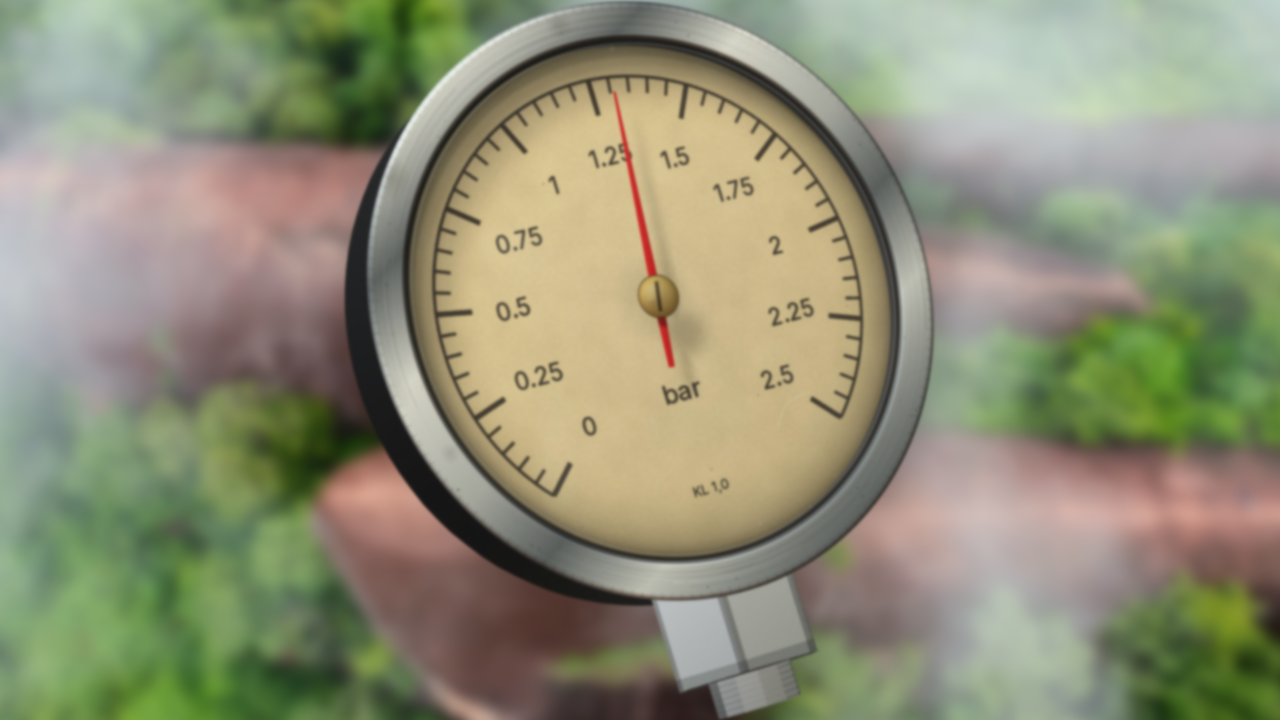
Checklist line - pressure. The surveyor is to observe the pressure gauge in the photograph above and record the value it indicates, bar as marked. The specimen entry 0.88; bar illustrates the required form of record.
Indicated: 1.3; bar
